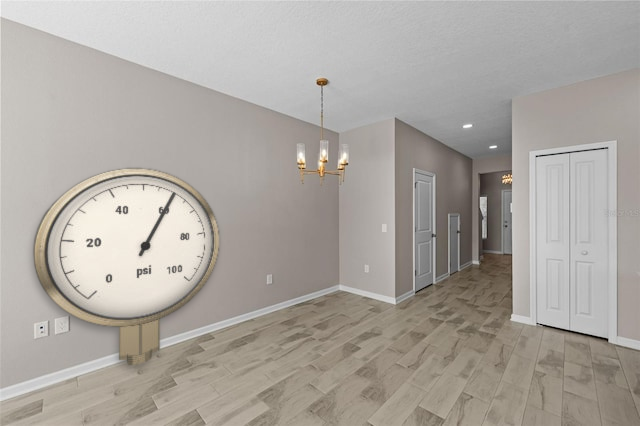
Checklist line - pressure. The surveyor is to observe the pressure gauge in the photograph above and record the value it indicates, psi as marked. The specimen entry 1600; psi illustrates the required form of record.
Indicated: 60; psi
